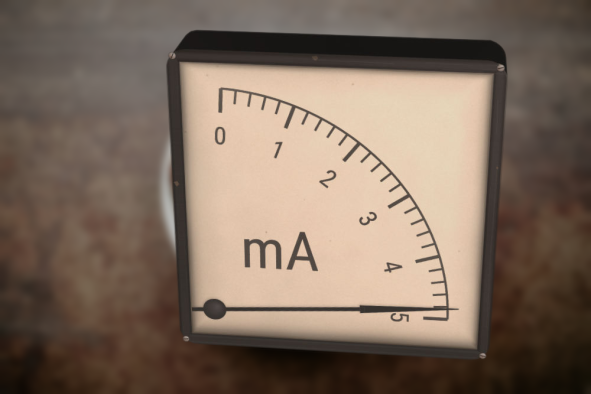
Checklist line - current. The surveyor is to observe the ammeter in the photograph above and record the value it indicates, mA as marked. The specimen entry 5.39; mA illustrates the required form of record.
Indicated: 4.8; mA
